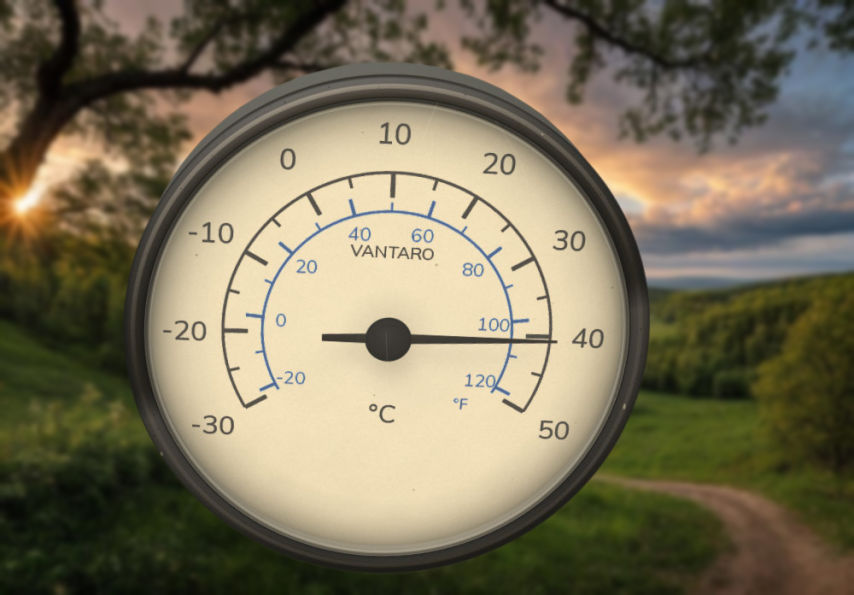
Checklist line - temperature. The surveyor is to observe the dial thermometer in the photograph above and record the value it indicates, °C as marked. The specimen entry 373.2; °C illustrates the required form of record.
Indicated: 40; °C
